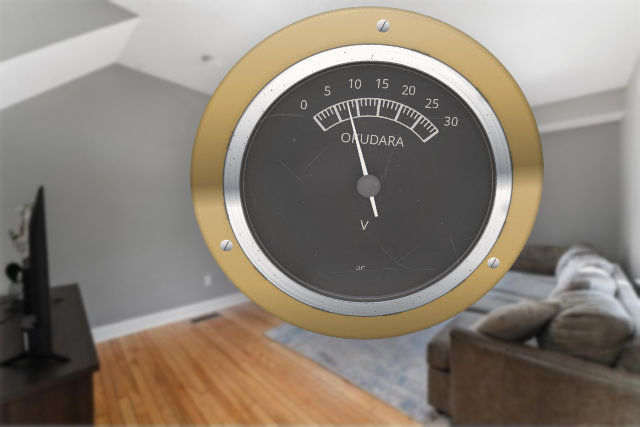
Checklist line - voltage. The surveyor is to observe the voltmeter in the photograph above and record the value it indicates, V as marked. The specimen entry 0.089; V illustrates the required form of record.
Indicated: 8; V
